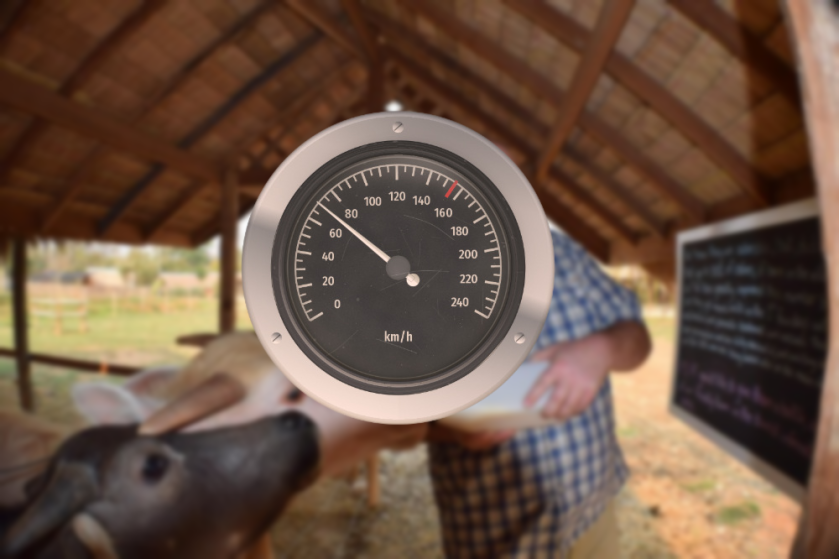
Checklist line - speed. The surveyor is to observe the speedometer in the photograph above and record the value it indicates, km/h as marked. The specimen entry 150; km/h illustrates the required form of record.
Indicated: 70; km/h
